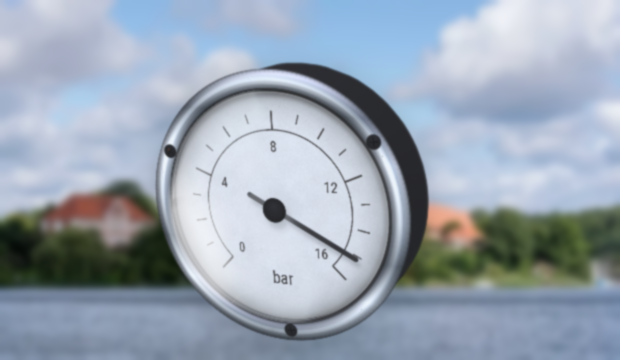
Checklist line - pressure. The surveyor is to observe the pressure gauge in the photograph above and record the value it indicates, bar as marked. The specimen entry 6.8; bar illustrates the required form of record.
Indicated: 15; bar
